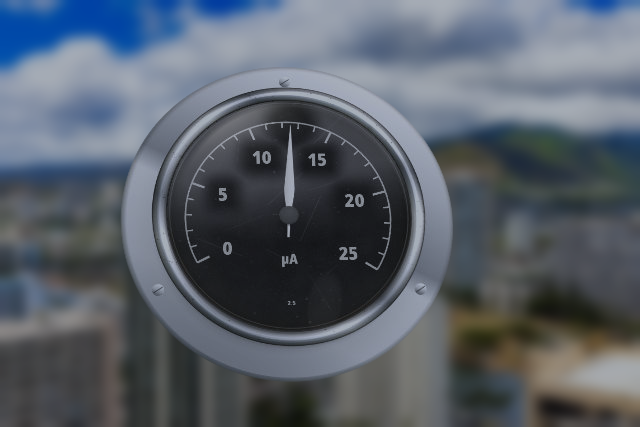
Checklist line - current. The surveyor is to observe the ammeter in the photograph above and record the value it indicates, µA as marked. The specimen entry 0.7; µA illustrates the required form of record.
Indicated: 12.5; µA
